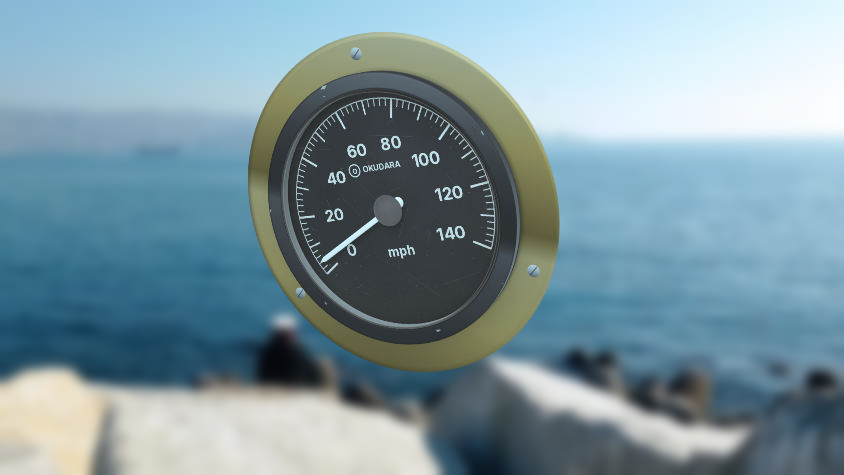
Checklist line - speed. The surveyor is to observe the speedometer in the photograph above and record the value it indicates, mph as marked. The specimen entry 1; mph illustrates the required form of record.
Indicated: 4; mph
